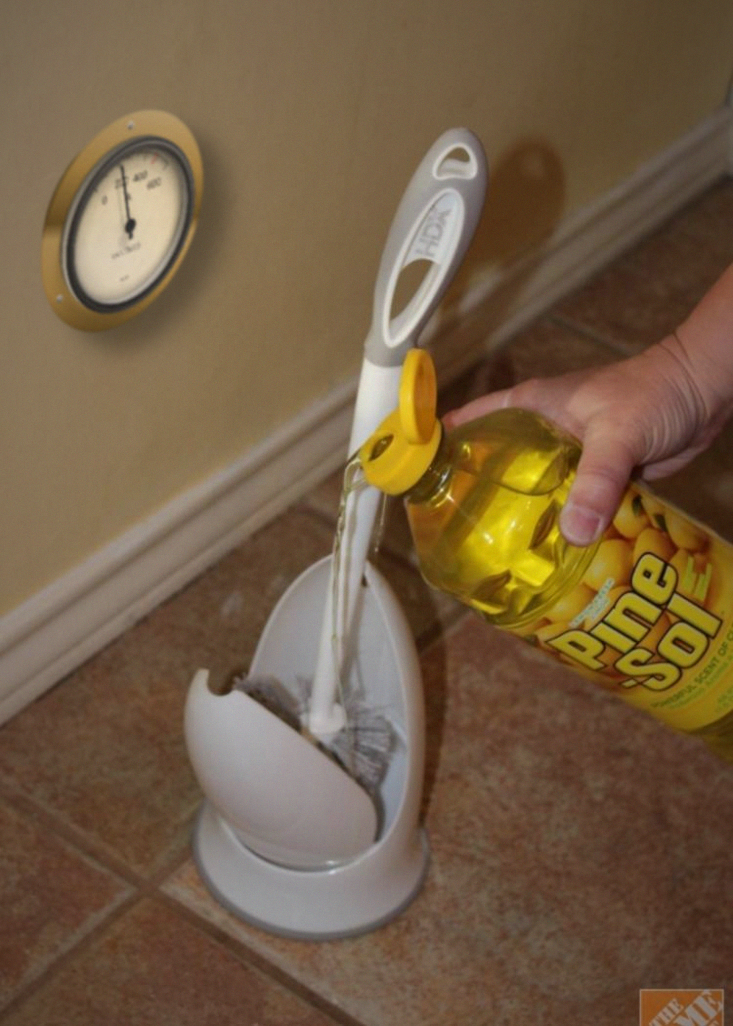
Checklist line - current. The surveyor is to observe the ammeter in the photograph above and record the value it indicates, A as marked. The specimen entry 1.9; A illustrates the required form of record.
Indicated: 200; A
